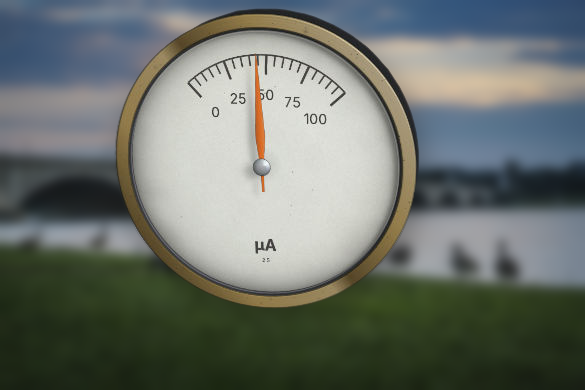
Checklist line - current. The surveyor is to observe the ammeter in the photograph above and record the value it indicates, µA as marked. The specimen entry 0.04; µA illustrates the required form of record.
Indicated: 45; µA
